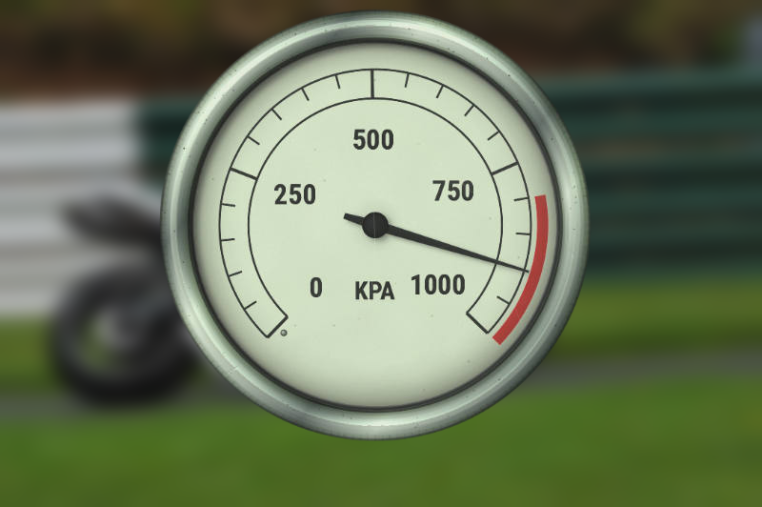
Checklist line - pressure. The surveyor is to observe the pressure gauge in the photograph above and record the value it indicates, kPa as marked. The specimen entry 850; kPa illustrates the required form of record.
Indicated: 900; kPa
